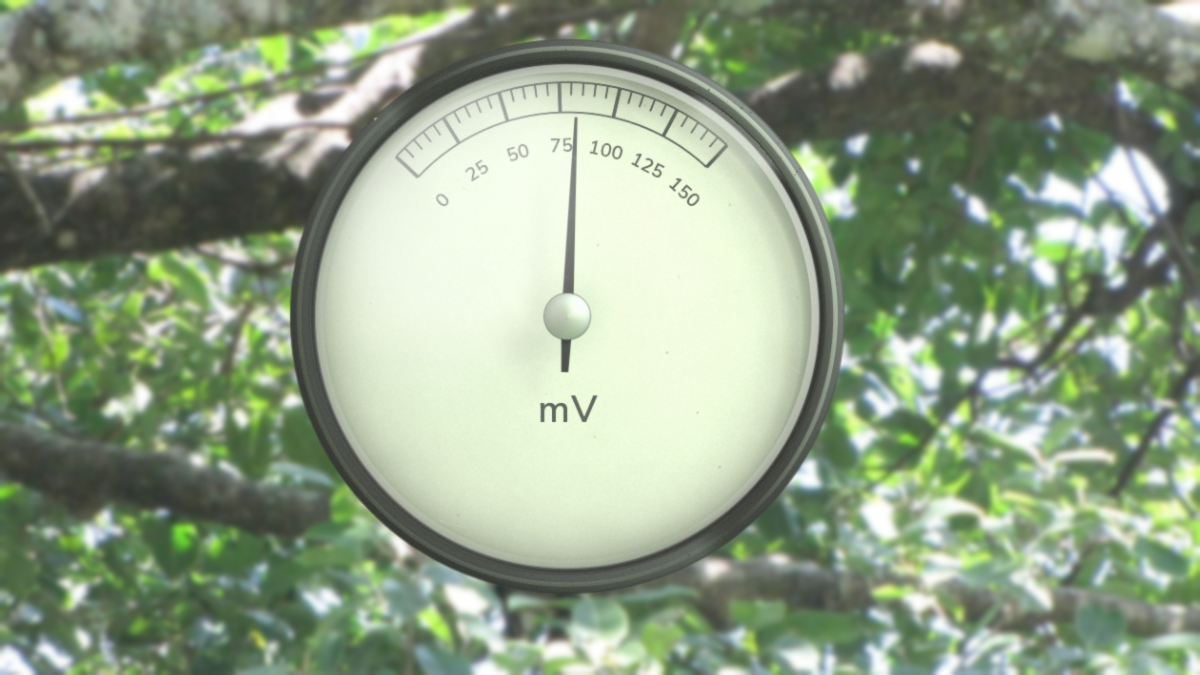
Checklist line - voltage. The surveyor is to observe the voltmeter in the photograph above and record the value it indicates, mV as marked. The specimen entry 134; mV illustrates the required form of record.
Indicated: 82.5; mV
